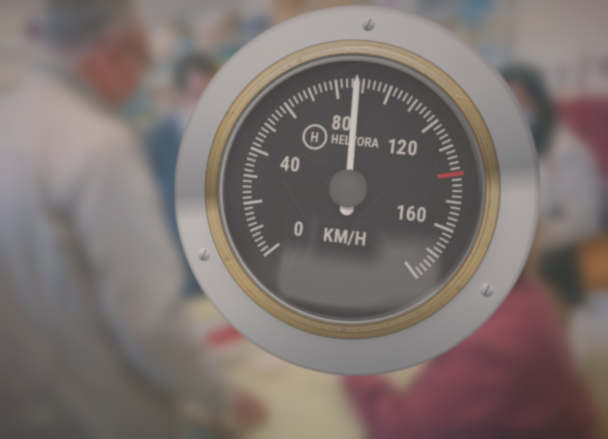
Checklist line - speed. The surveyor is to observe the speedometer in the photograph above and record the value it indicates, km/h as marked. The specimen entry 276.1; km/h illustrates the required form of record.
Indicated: 88; km/h
